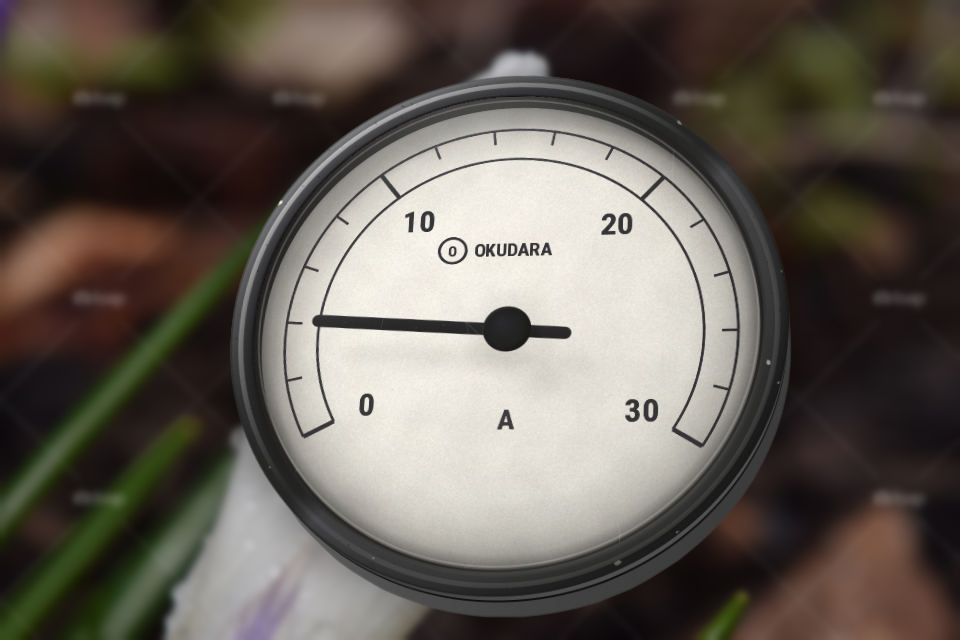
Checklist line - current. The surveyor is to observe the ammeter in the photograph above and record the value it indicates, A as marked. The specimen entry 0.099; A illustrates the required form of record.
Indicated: 4; A
